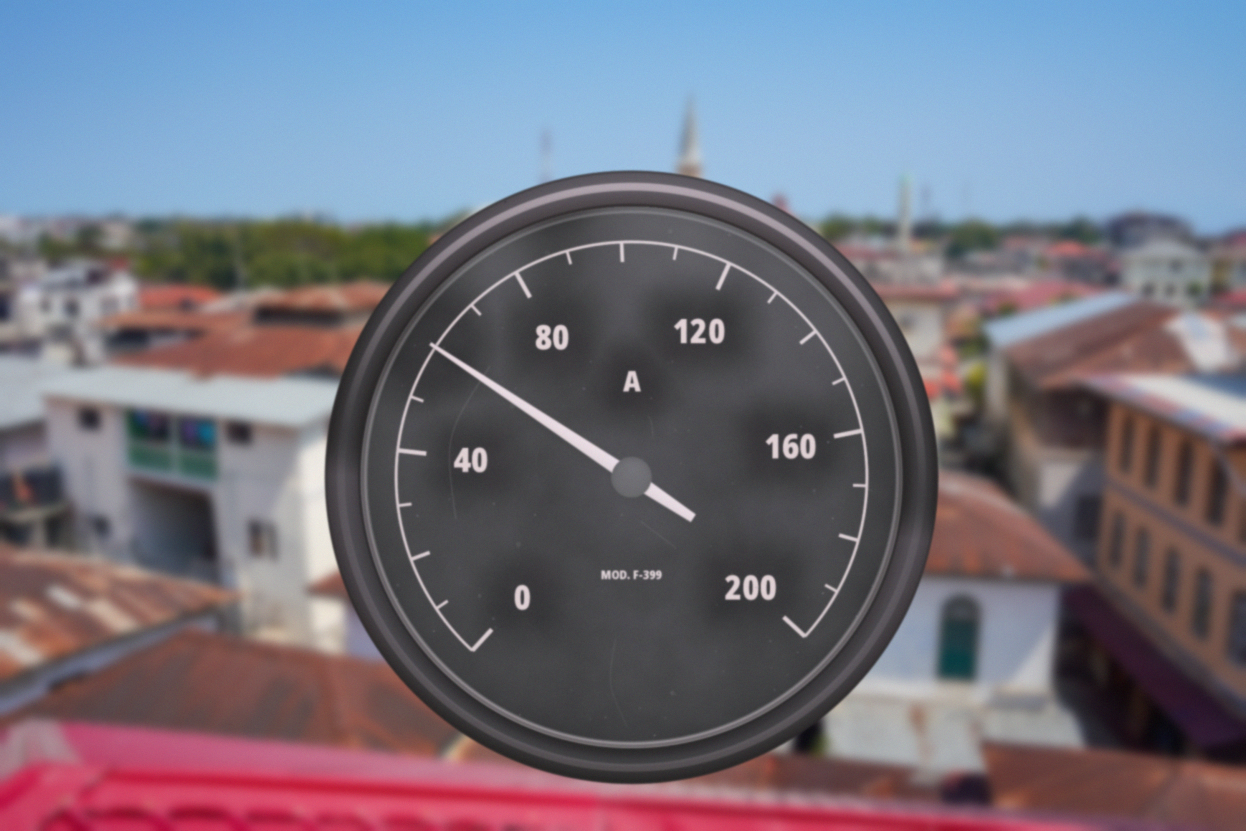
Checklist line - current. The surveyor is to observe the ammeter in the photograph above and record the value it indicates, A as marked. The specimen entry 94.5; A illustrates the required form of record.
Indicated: 60; A
